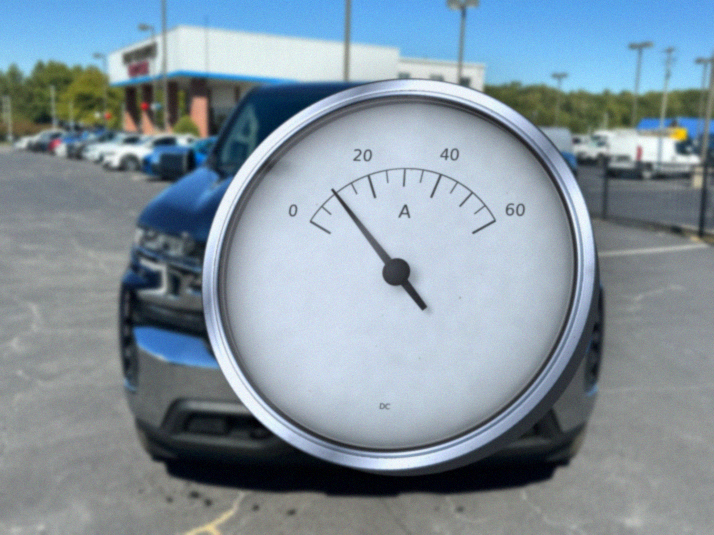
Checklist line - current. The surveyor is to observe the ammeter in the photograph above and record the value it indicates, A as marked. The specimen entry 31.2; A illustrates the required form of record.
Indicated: 10; A
